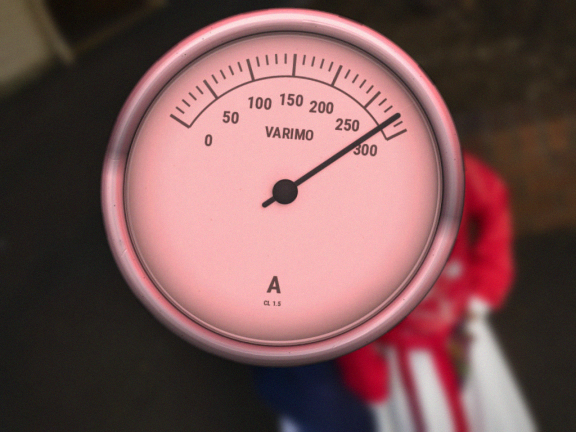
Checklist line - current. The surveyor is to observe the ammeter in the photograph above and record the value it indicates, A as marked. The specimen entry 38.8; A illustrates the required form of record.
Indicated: 280; A
